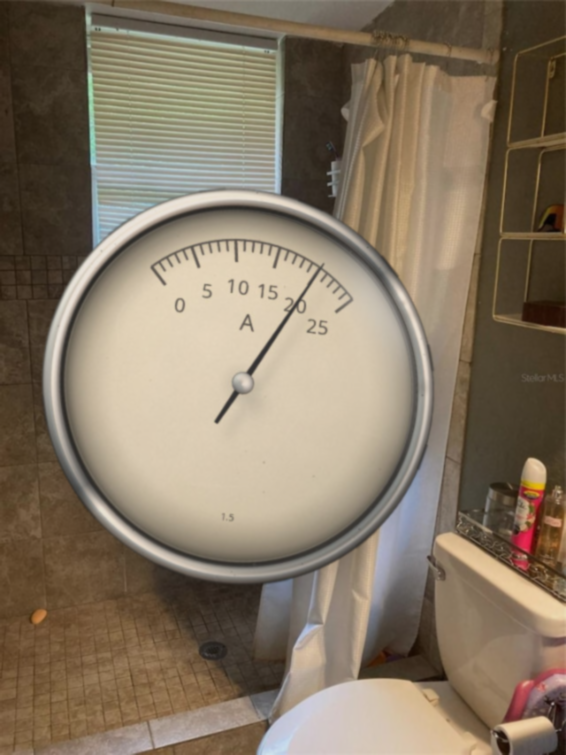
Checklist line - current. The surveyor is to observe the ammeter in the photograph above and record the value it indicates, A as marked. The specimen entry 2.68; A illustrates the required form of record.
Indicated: 20; A
